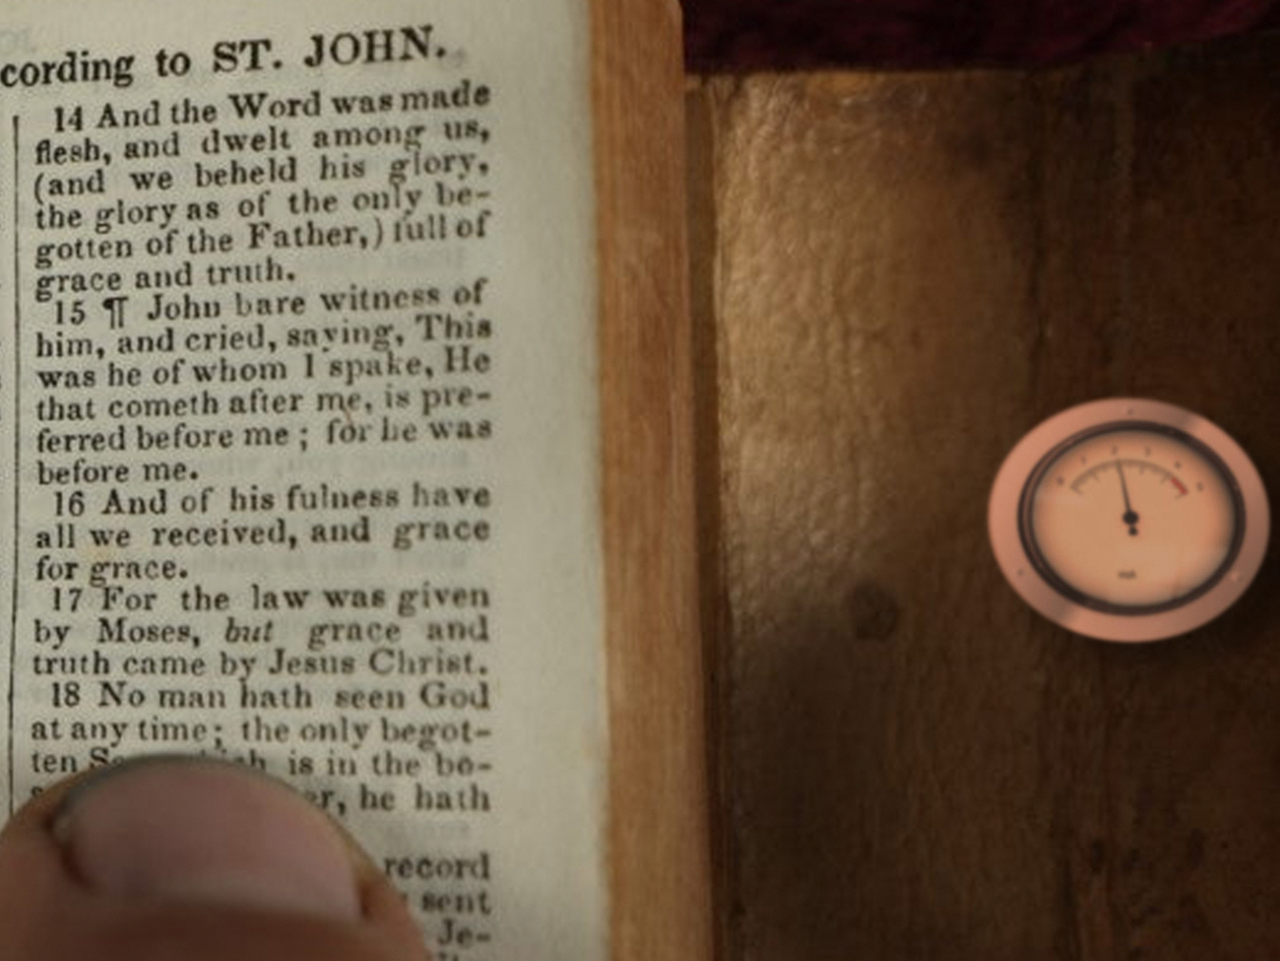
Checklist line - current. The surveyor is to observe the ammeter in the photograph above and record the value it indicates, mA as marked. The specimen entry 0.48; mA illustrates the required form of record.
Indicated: 2; mA
